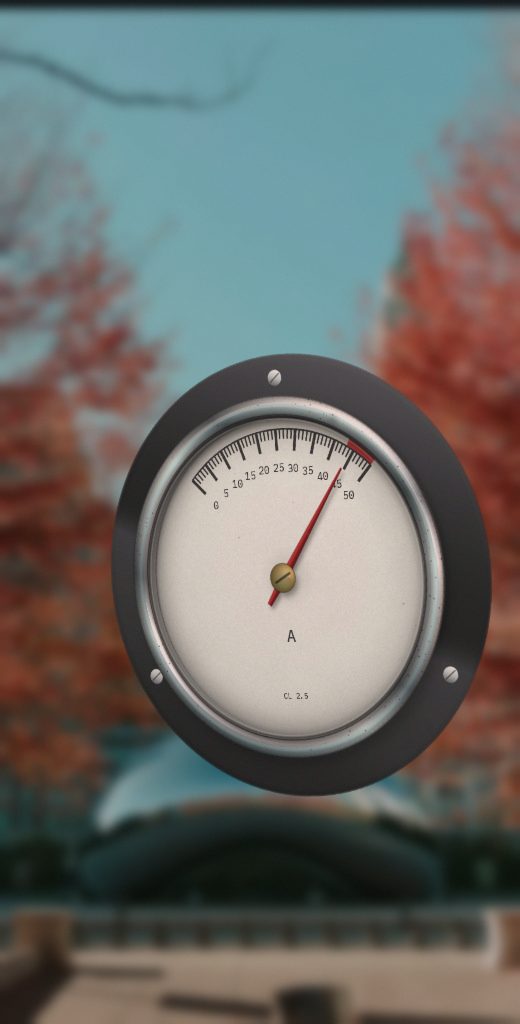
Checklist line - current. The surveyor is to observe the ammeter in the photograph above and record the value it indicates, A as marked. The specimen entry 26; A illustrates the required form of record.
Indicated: 45; A
